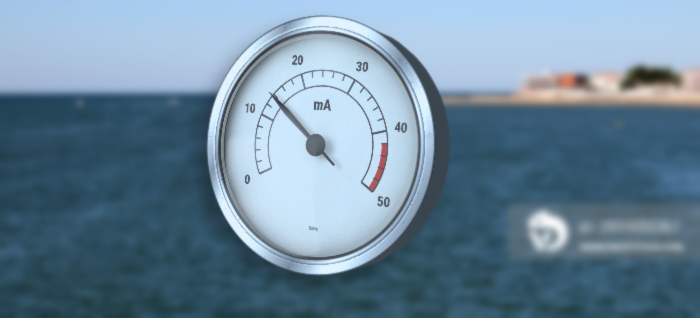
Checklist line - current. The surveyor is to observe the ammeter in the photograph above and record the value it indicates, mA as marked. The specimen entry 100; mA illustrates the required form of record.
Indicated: 14; mA
